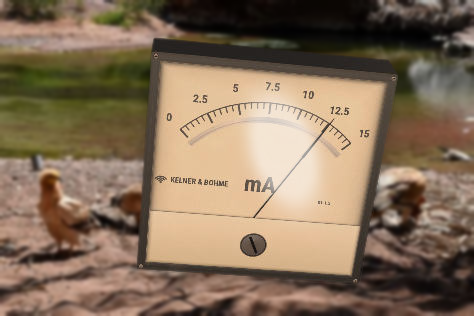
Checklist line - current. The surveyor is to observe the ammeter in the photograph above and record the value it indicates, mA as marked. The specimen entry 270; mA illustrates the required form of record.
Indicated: 12.5; mA
